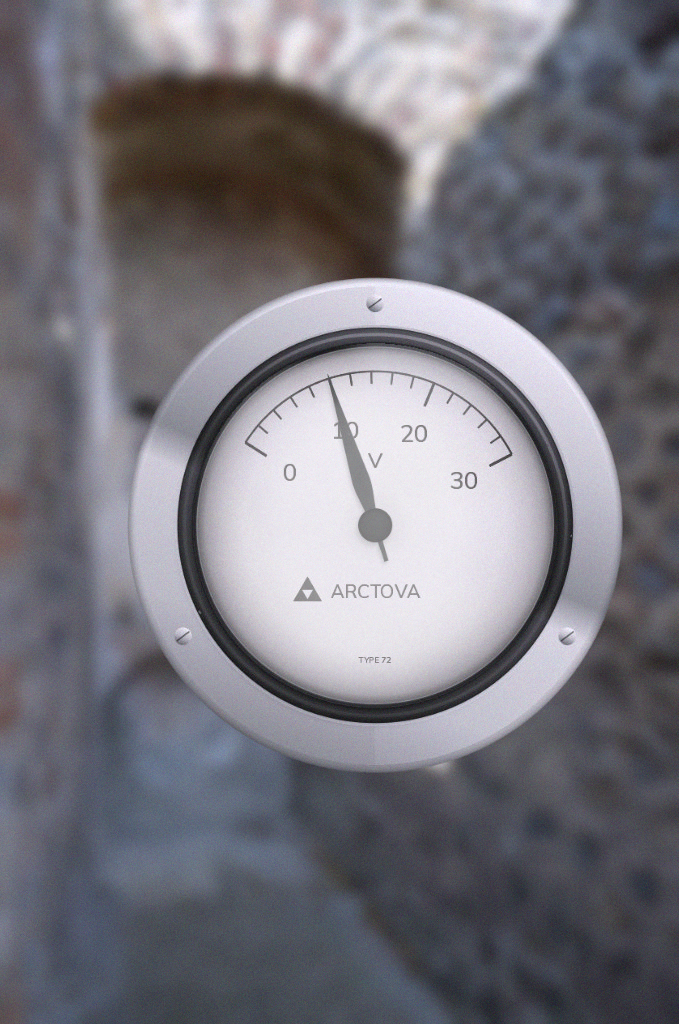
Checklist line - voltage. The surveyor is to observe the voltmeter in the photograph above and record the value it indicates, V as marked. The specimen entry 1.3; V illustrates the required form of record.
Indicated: 10; V
